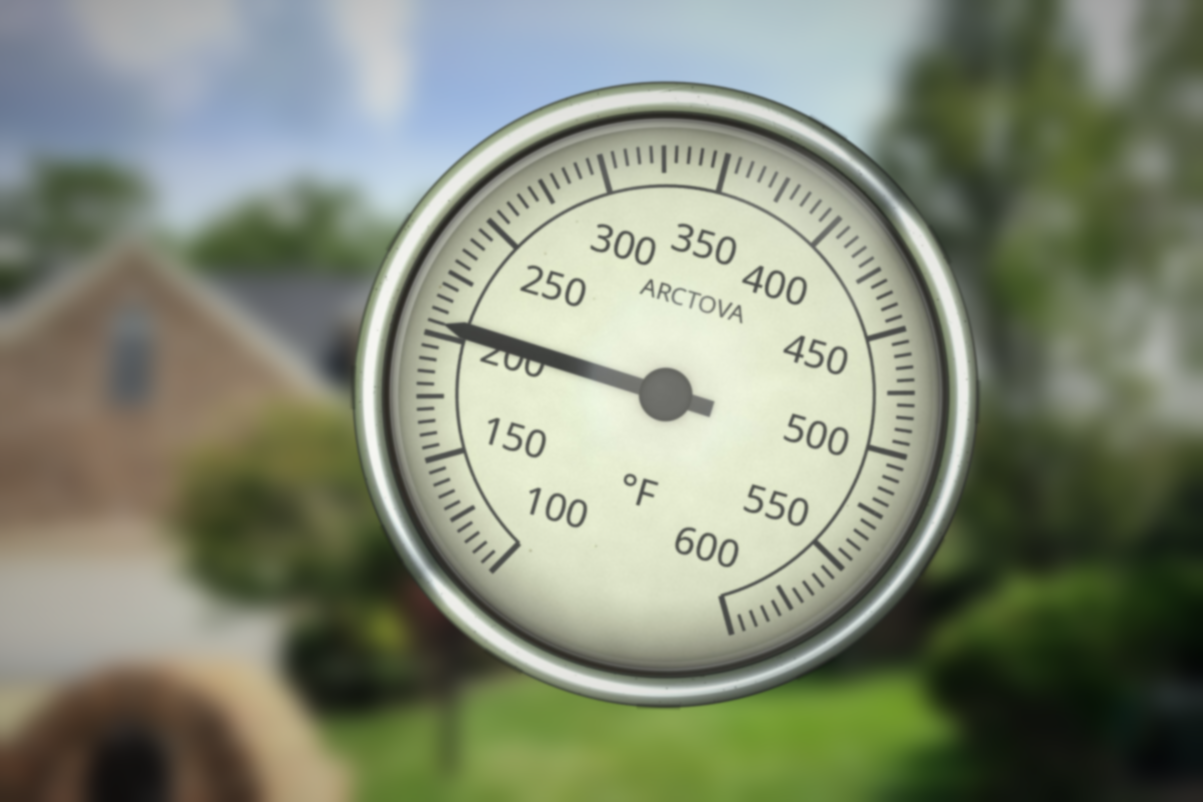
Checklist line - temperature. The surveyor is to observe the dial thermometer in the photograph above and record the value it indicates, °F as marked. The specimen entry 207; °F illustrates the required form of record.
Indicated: 205; °F
